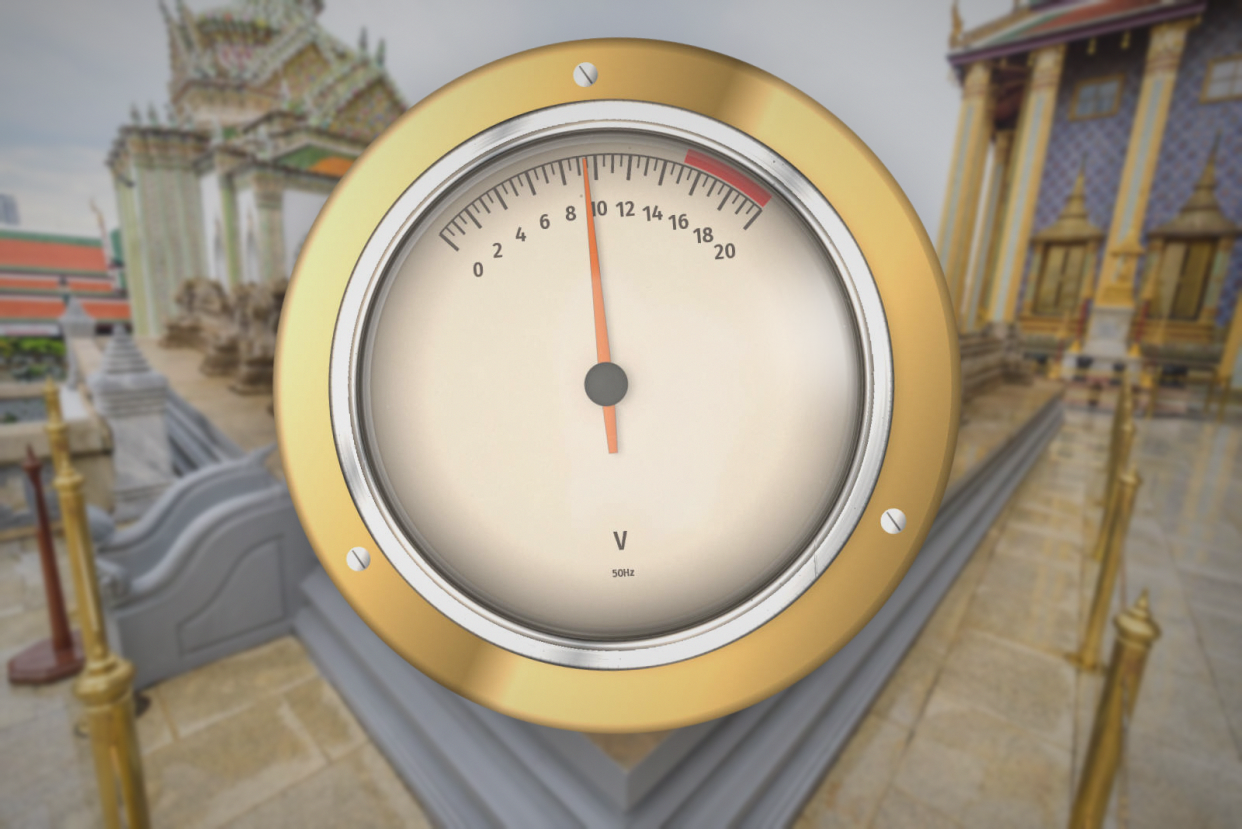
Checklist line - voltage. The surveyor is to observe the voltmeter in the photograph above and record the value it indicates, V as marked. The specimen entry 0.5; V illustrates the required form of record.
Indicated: 9.5; V
